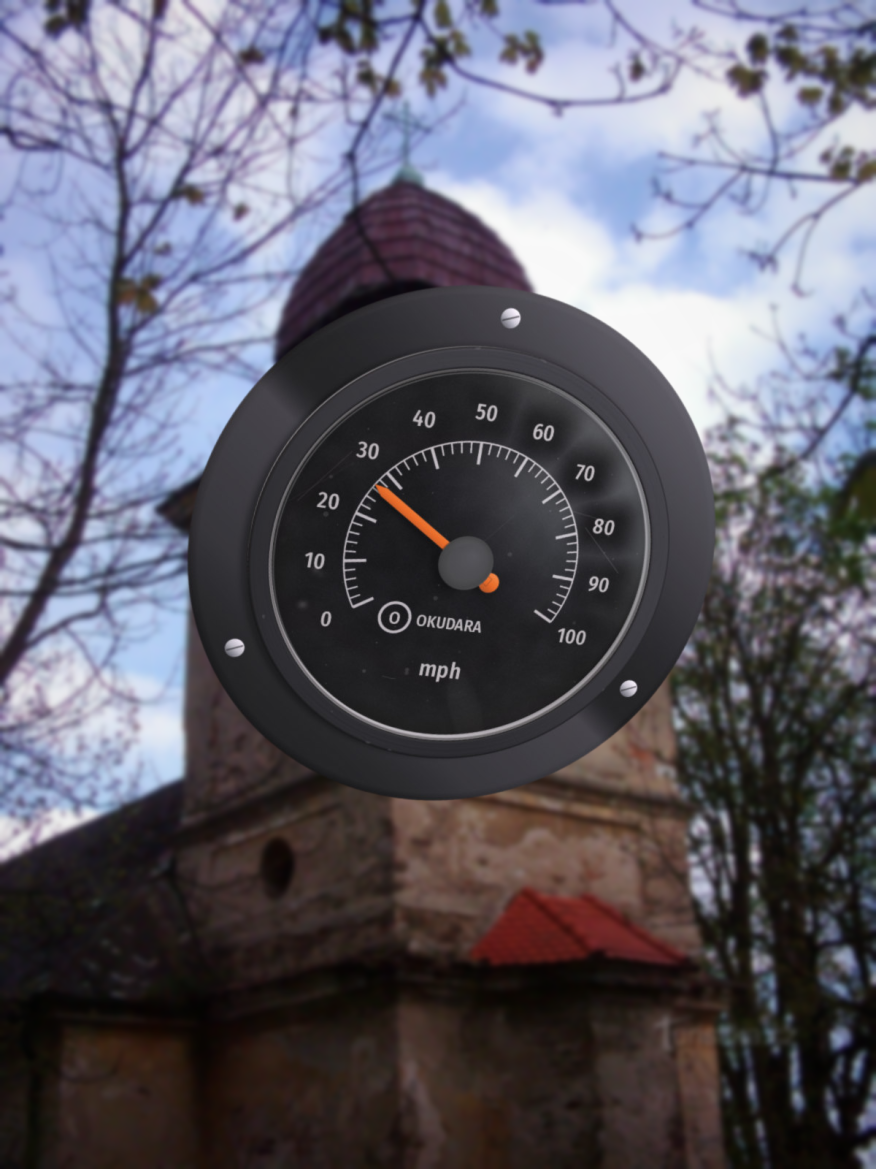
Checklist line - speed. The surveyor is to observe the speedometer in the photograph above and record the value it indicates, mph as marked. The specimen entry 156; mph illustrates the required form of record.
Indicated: 27; mph
